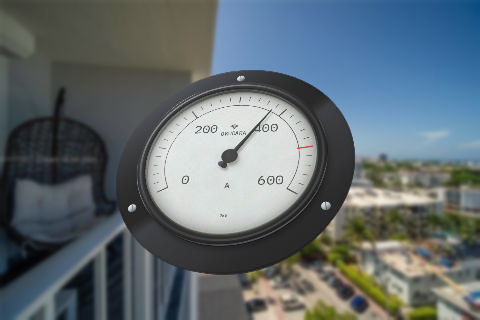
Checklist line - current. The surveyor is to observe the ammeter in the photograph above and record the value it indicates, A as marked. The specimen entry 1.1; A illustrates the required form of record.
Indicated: 380; A
